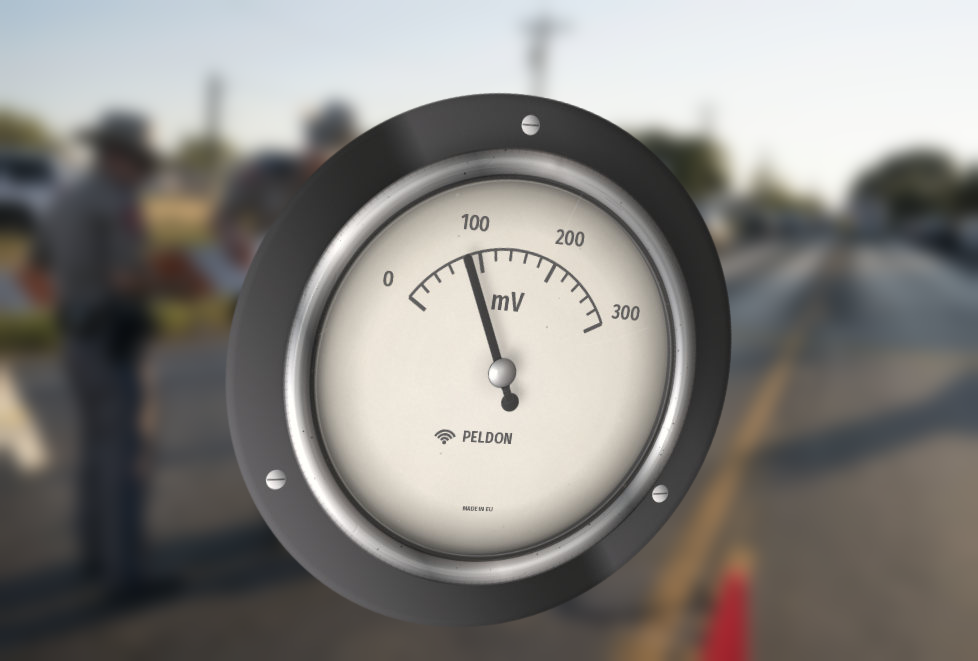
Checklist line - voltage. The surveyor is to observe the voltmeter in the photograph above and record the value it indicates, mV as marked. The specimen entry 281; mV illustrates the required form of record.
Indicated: 80; mV
